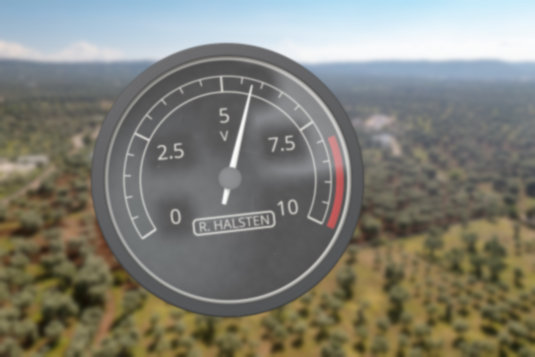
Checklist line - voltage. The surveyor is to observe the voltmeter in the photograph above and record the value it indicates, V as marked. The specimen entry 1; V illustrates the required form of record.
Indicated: 5.75; V
